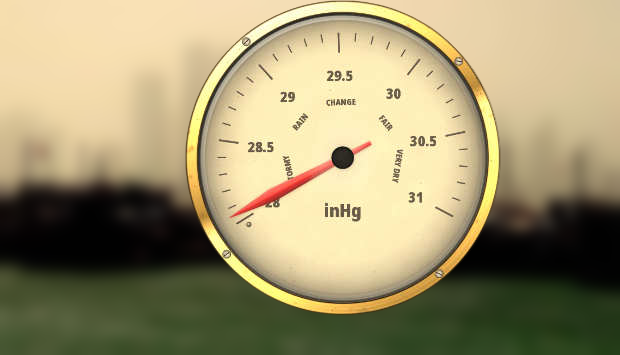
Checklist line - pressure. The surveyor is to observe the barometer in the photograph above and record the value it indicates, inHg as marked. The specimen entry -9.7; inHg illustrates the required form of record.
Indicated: 28.05; inHg
